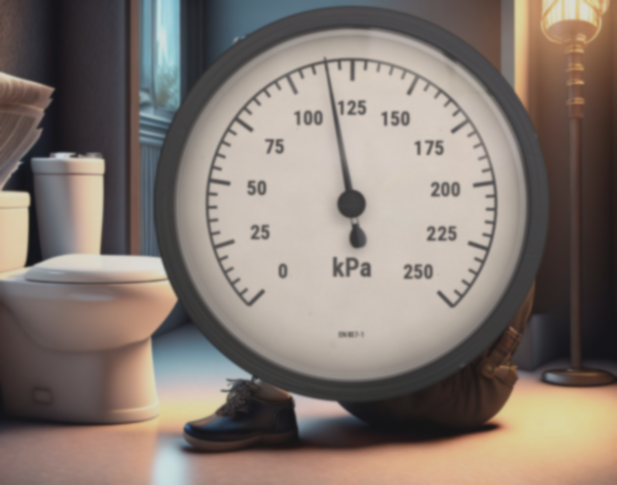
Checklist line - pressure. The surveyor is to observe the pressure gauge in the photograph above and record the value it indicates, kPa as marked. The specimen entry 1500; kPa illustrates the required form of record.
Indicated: 115; kPa
